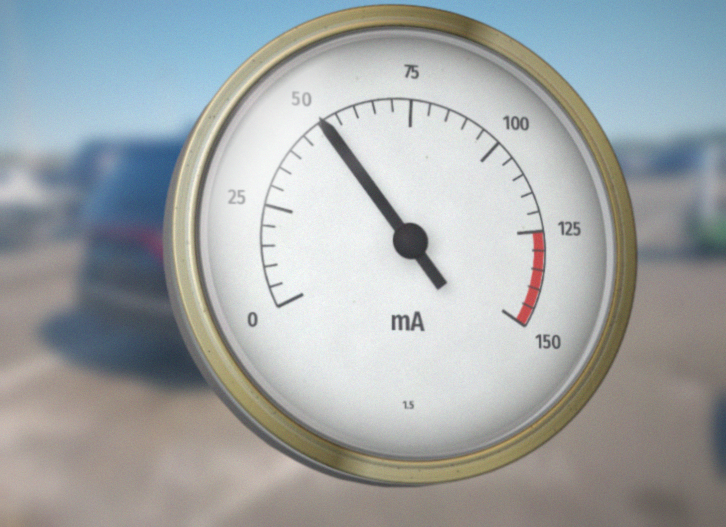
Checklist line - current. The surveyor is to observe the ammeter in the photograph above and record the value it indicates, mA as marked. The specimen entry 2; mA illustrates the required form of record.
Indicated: 50; mA
